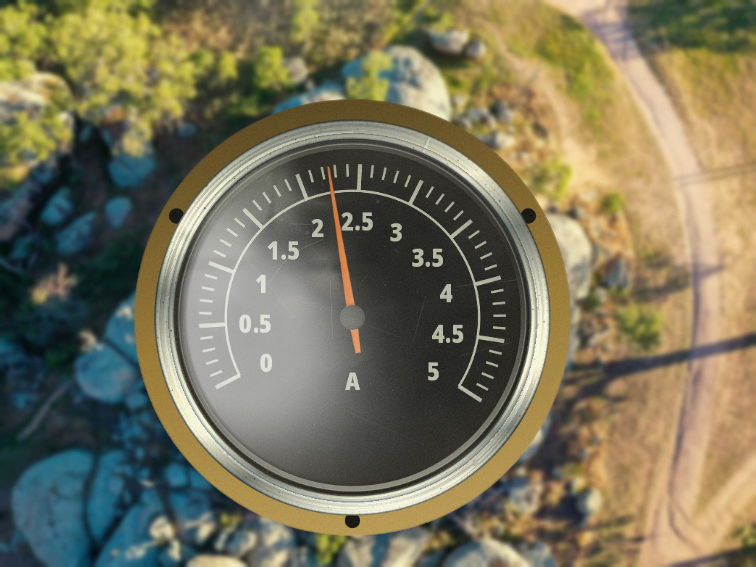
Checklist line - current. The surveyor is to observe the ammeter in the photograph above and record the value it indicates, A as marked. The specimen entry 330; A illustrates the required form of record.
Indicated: 2.25; A
